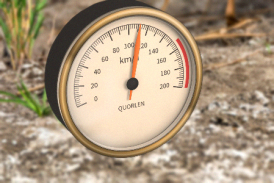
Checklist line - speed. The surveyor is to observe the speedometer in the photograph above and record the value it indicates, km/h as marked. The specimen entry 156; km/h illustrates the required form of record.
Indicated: 110; km/h
